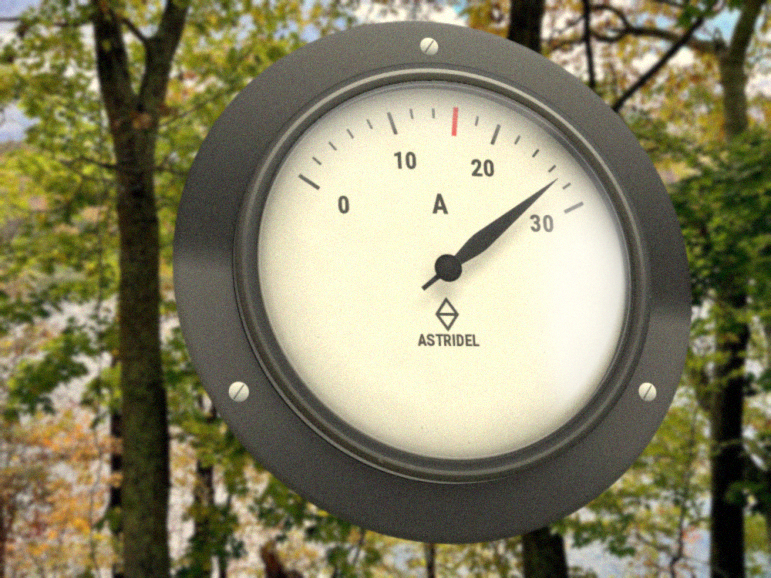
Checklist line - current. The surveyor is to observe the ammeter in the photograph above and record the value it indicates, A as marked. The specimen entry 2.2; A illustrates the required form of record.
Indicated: 27; A
